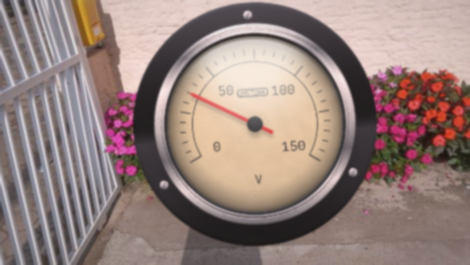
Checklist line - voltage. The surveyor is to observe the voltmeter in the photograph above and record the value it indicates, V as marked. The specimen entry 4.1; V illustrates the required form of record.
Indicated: 35; V
